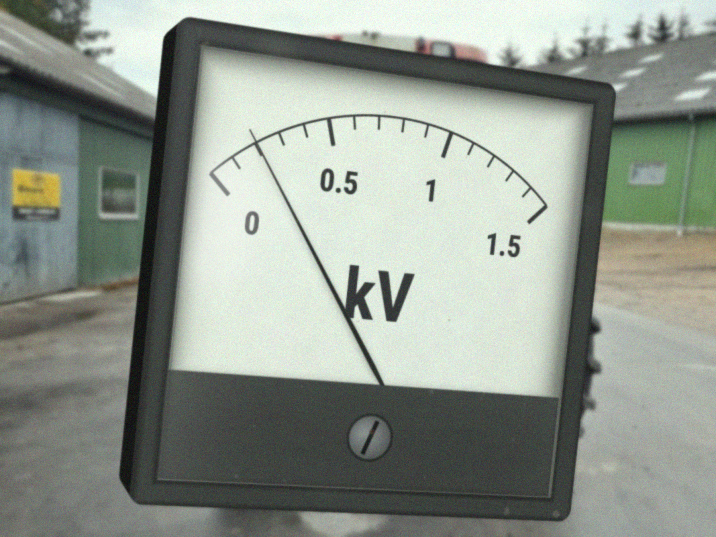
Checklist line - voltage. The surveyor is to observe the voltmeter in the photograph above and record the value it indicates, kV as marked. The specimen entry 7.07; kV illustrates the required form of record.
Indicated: 0.2; kV
